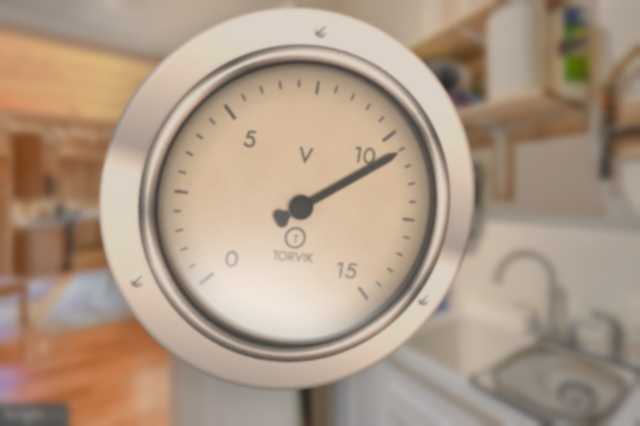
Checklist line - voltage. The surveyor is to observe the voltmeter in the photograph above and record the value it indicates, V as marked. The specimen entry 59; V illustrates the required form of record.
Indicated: 10.5; V
